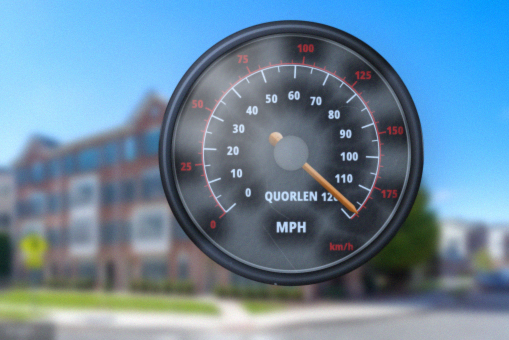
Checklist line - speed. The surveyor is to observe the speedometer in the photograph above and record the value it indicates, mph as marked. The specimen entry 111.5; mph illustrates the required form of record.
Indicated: 117.5; mph
